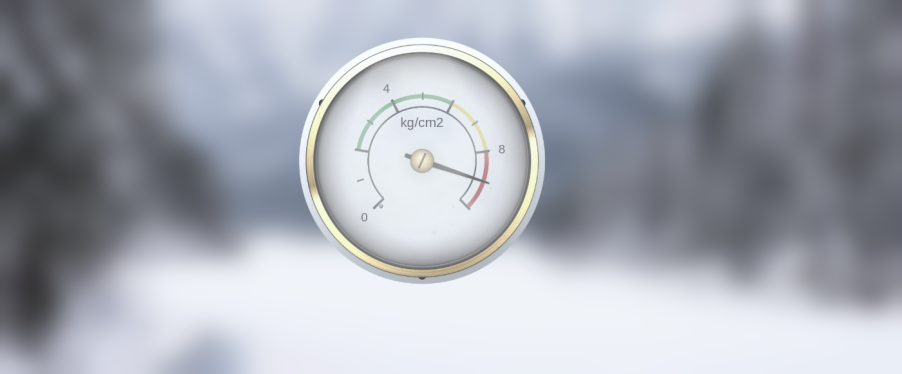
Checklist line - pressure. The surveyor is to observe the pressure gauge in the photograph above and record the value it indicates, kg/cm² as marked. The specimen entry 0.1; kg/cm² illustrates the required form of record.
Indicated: 9; kg/cm²
